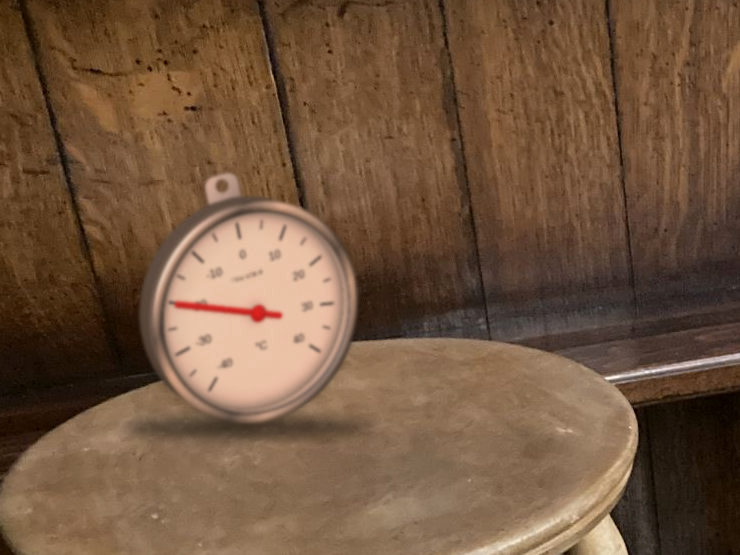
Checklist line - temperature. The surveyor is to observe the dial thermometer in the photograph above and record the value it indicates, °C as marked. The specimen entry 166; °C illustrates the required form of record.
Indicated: -20; °C
